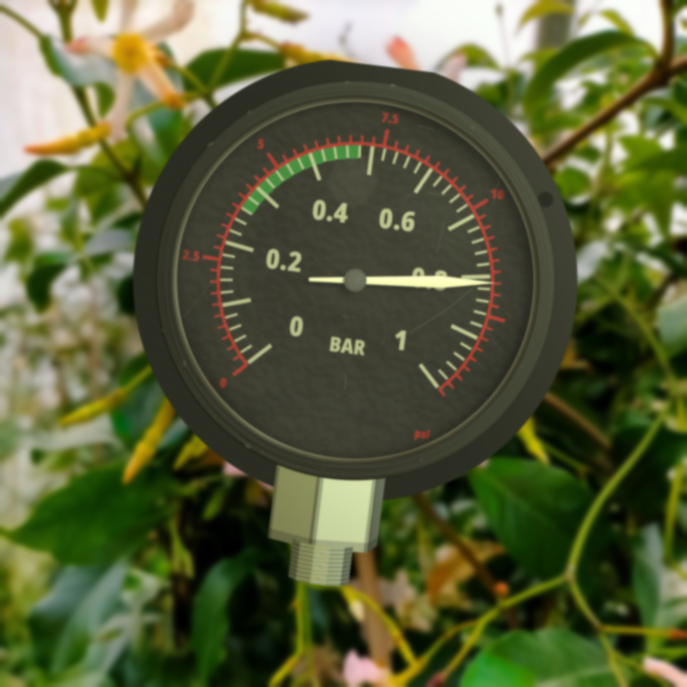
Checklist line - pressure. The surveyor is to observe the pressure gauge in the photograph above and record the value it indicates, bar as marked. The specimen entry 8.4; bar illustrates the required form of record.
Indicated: 0.81; bar
